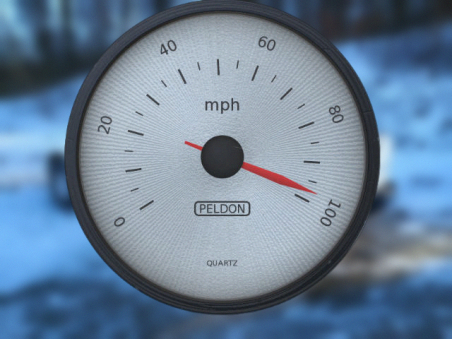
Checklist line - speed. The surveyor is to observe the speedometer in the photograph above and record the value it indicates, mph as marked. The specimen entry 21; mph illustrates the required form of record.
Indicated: 97.5; mph
